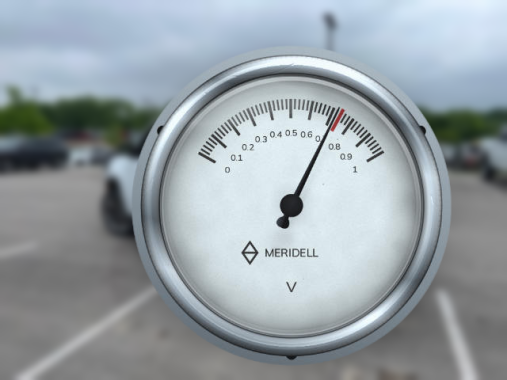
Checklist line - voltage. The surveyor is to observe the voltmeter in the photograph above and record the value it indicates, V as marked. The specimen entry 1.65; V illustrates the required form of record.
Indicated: 0.72; V
